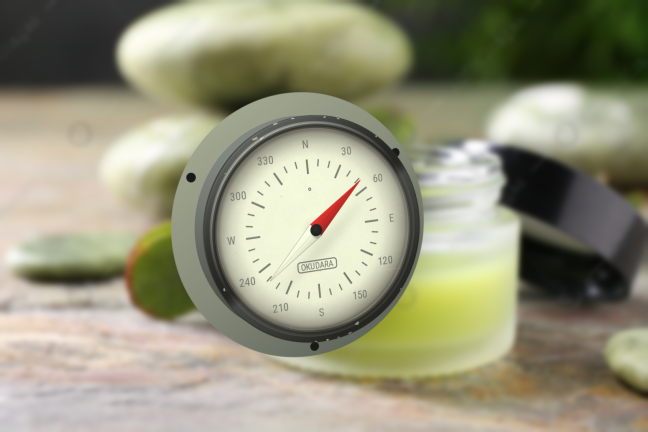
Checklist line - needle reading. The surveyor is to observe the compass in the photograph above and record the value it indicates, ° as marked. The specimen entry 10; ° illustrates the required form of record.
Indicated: 50; °
